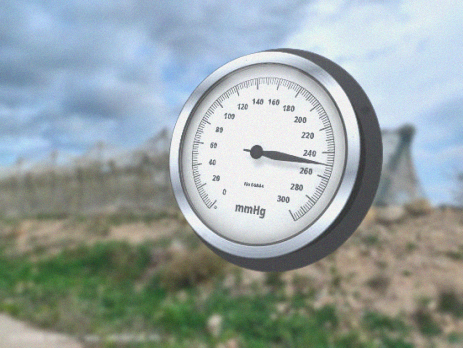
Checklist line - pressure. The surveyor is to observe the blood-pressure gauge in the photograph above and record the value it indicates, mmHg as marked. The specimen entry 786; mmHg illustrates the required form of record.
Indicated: 250; mmHg
